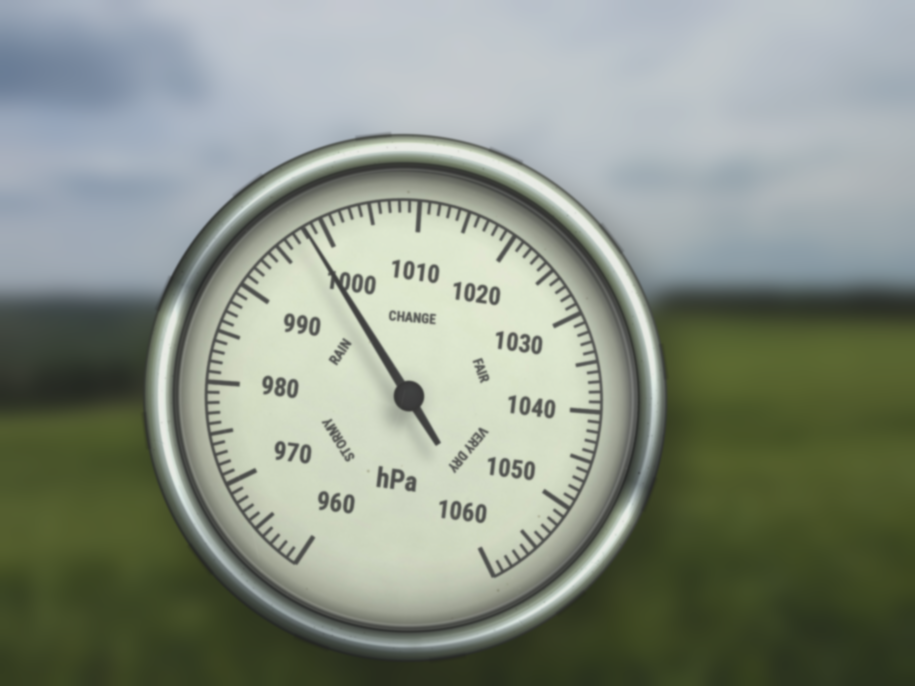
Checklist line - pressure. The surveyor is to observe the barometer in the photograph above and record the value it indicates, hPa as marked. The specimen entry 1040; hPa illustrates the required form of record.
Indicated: 998; hPa
